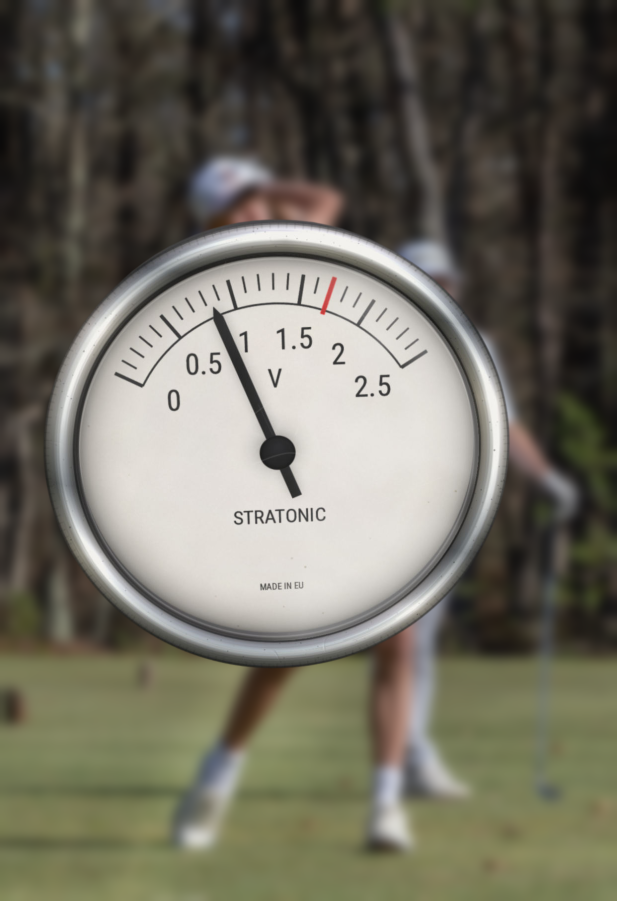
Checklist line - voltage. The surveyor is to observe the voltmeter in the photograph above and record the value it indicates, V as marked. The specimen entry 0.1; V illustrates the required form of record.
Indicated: 0.85; V
